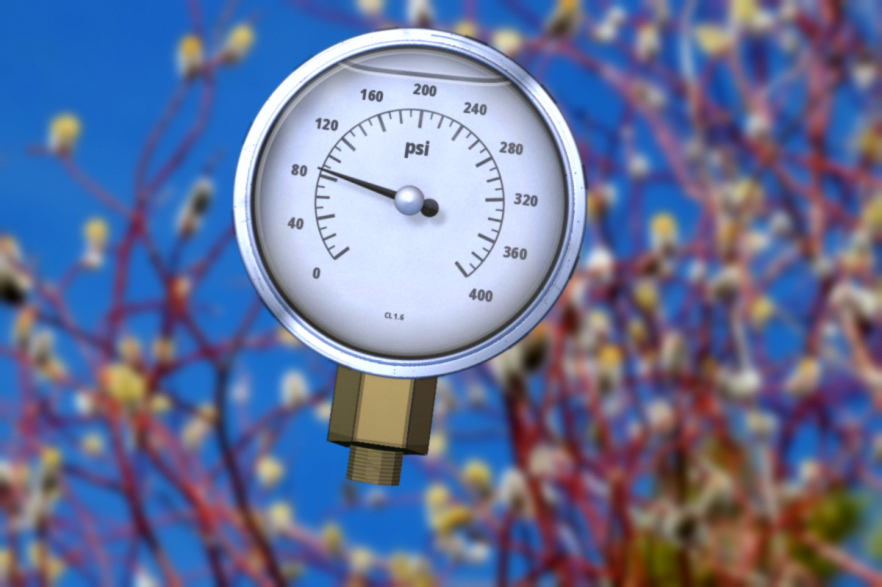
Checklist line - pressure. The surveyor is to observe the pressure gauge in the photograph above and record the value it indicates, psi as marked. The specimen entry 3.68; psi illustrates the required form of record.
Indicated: 85; psi
